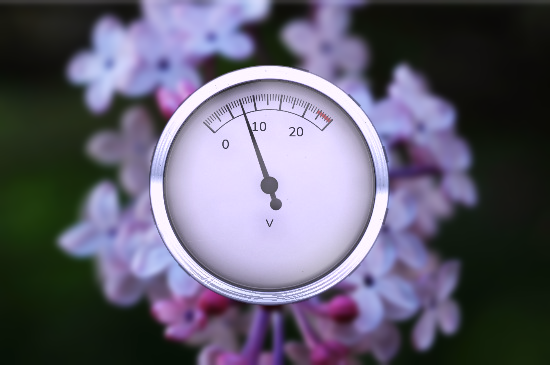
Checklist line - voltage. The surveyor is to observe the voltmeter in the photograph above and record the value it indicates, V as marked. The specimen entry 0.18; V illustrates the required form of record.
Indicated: 7.5; V
